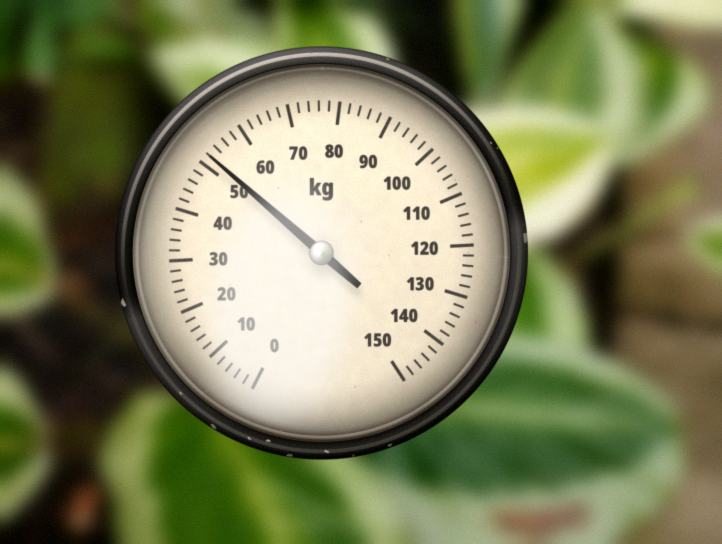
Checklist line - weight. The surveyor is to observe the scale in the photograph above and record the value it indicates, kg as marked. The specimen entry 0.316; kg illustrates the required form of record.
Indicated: 52; kg
